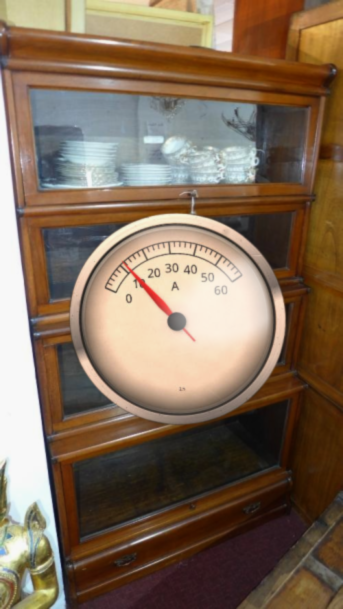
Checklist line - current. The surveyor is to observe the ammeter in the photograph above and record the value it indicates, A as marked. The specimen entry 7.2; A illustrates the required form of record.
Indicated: 12; A
